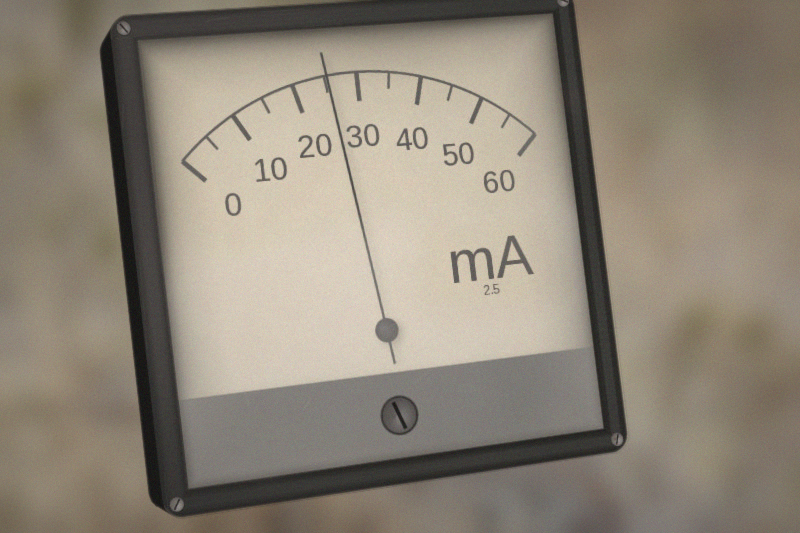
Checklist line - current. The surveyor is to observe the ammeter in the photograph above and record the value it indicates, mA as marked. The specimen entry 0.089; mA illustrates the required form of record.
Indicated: 25; mA
